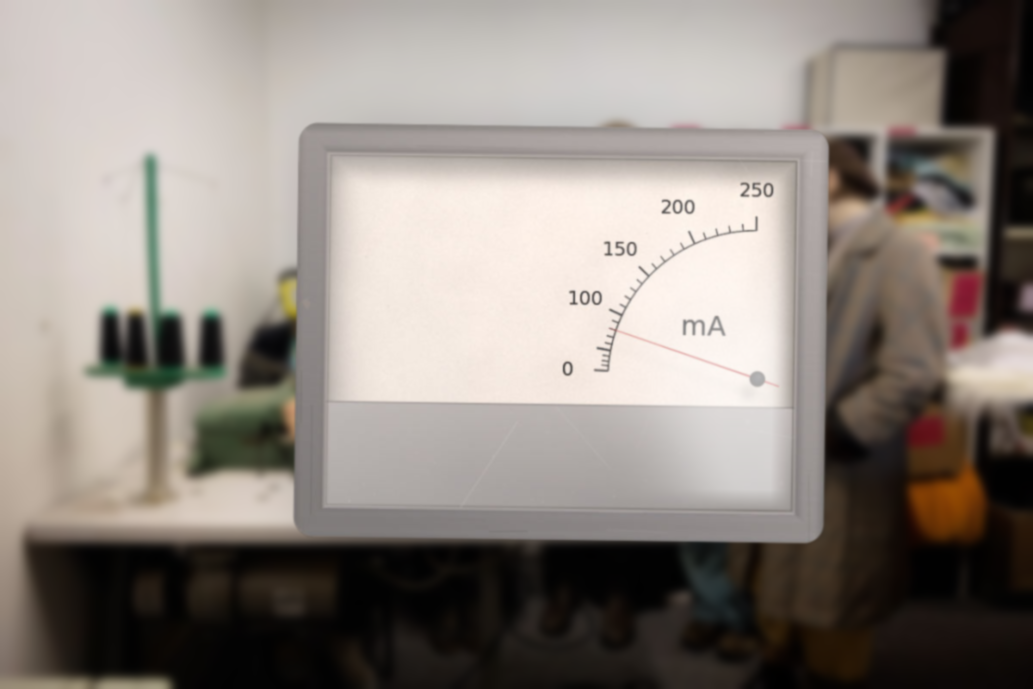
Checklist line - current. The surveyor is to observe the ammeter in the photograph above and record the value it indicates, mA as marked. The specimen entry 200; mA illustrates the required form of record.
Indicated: 80; mA
